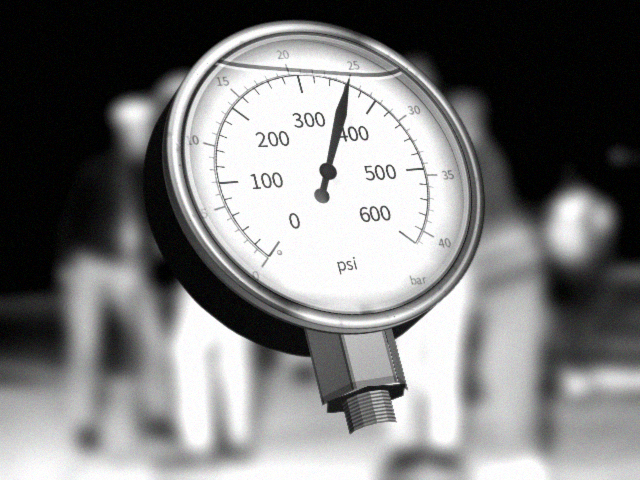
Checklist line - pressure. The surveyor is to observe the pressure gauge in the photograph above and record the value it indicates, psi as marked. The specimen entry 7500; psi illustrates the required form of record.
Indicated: 360; psi
